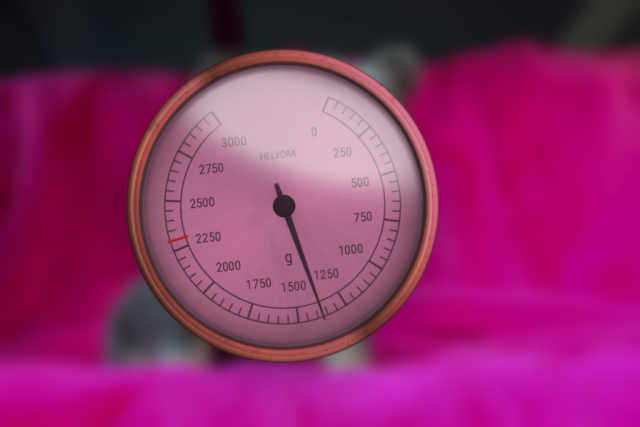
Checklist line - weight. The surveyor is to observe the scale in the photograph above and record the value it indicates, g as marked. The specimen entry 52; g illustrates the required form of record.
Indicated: 1375; g
